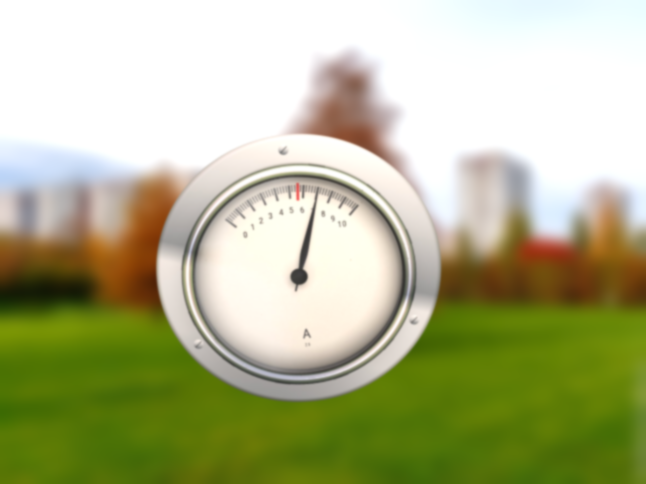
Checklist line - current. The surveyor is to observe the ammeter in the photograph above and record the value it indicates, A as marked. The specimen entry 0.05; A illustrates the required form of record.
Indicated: 7; A
